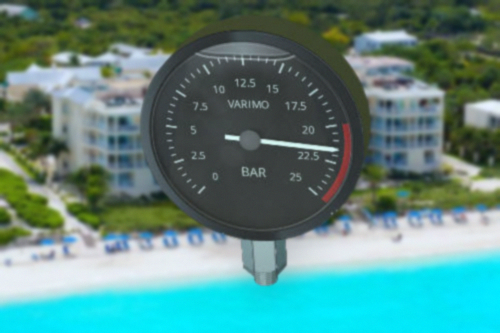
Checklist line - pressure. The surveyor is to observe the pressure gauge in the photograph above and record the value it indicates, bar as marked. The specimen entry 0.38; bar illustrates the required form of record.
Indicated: 21.5; bar
